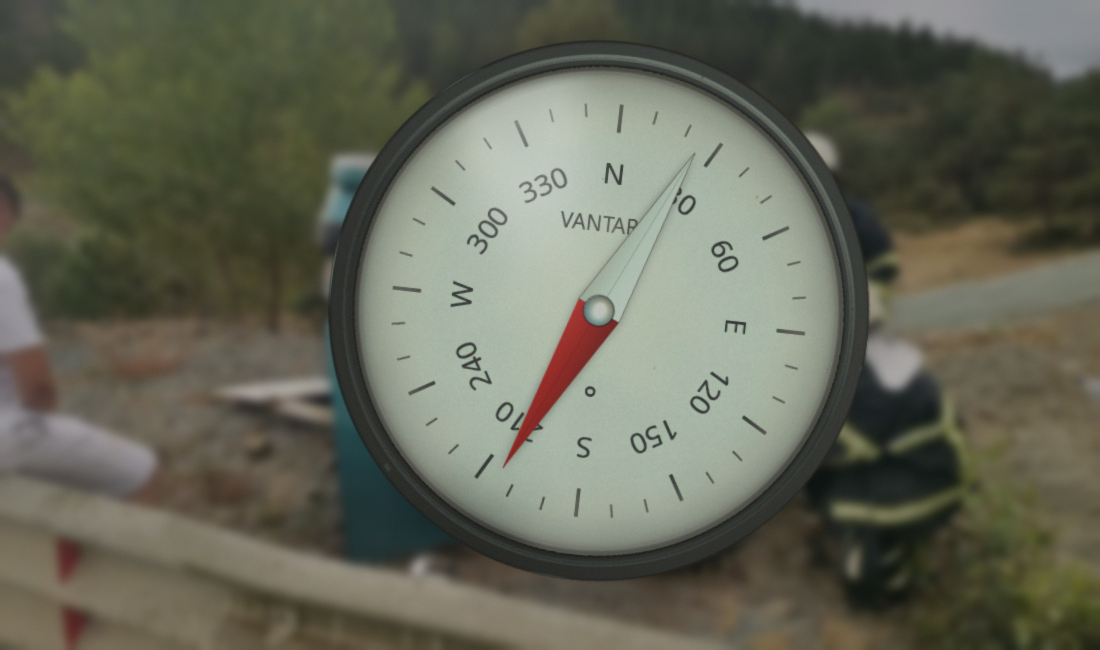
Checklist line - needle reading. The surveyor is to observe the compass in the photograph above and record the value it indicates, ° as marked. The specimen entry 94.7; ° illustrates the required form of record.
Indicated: 205; °
